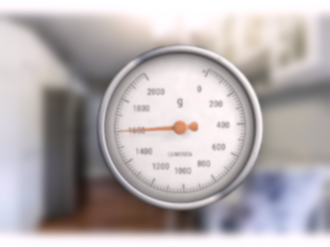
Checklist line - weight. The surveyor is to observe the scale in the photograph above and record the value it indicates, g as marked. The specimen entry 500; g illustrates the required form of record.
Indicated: 1600; g
